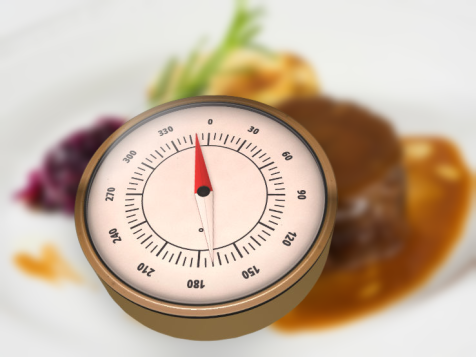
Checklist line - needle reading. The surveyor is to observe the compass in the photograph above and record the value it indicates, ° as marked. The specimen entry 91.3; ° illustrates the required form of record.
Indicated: 350; °
